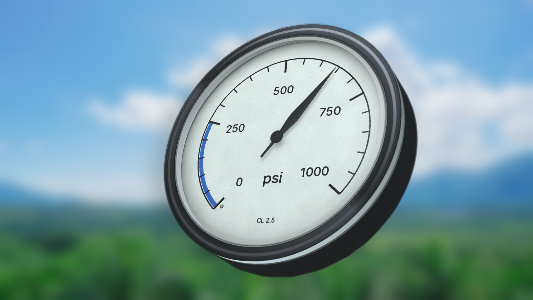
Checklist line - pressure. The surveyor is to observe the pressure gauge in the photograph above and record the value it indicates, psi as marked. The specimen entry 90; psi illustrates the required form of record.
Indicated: 650; psi
